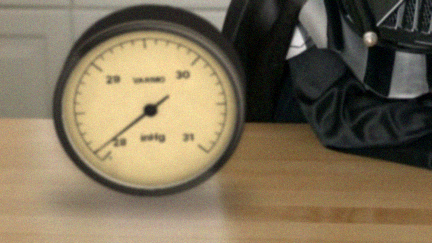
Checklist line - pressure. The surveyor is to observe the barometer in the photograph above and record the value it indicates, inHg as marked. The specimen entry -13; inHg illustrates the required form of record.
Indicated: 28.1; inHg
